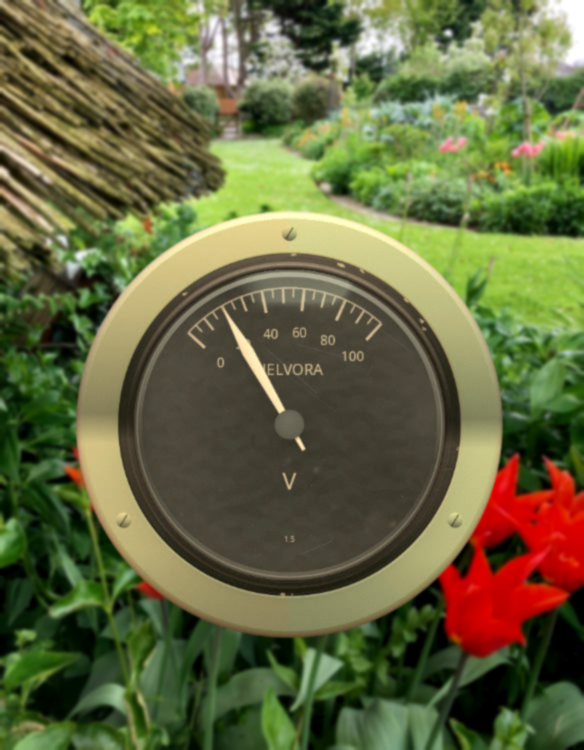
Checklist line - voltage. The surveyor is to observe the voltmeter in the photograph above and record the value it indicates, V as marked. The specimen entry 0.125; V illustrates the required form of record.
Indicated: 20; V
